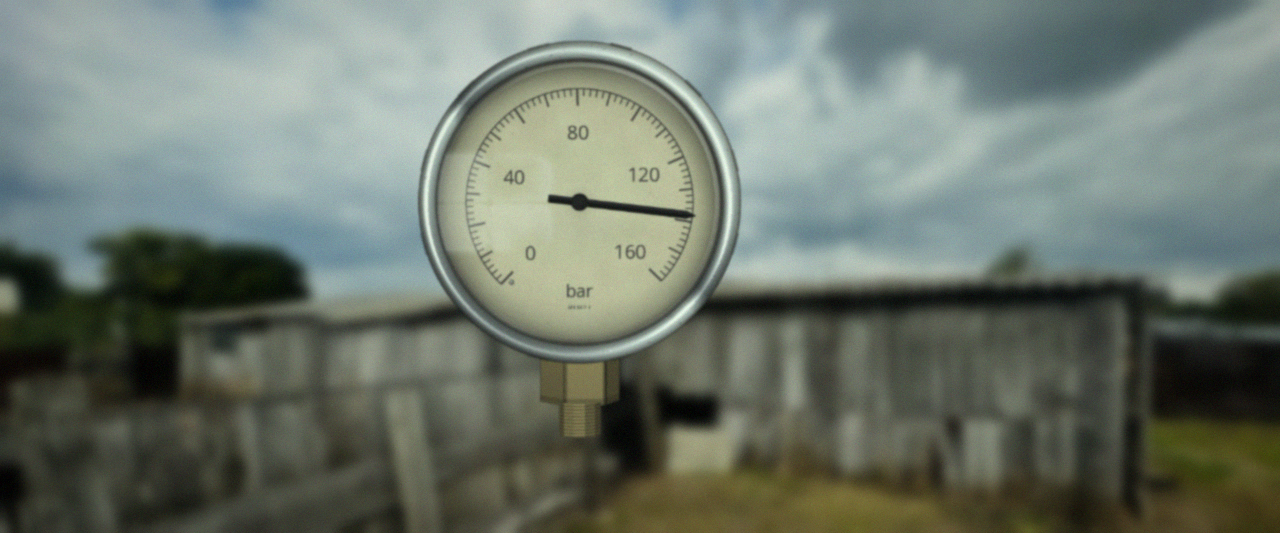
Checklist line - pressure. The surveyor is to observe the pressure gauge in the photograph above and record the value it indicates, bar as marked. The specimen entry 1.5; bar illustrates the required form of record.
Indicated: 138; bar
